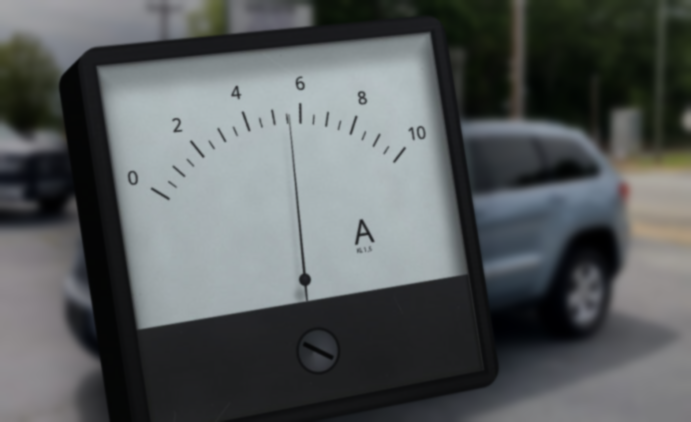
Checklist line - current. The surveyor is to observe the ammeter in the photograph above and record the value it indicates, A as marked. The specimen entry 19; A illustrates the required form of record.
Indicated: 5.5; A
